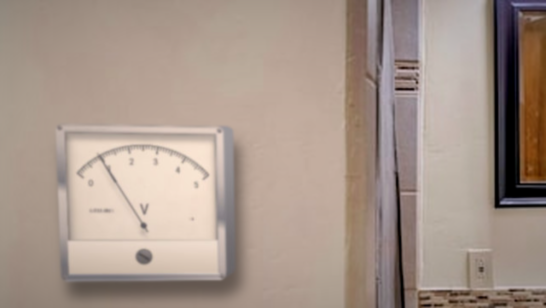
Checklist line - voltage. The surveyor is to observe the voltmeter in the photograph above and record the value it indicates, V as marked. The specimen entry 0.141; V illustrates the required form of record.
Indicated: 1; V
